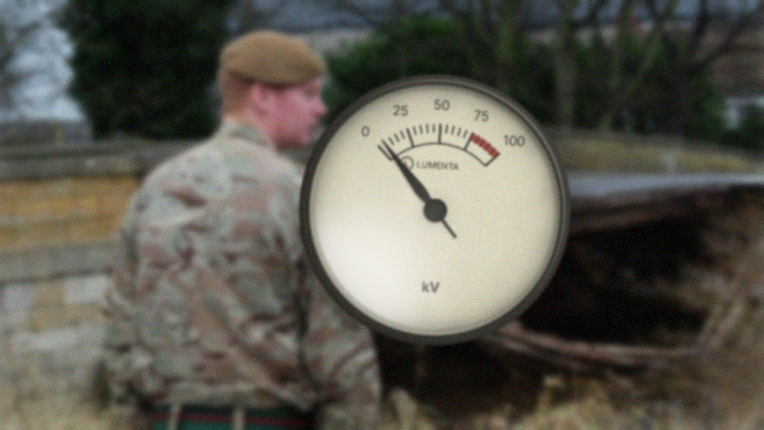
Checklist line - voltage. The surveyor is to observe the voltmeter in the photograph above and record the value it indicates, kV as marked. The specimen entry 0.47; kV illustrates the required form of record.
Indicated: 5; kV
